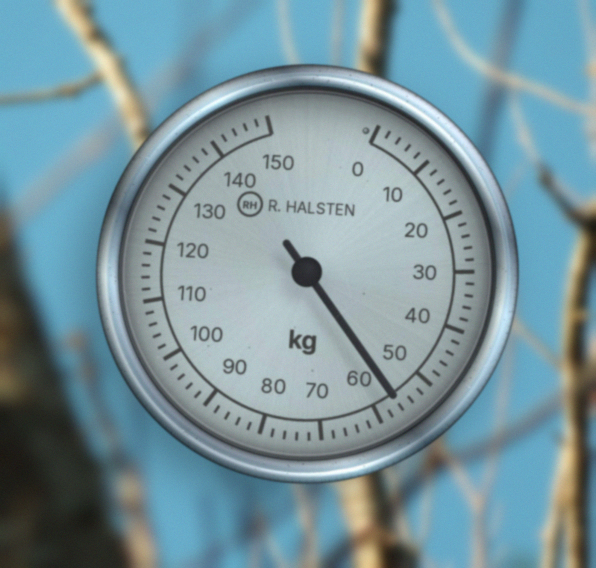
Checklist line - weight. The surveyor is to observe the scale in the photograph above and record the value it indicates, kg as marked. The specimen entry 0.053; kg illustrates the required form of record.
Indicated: 56; kg
